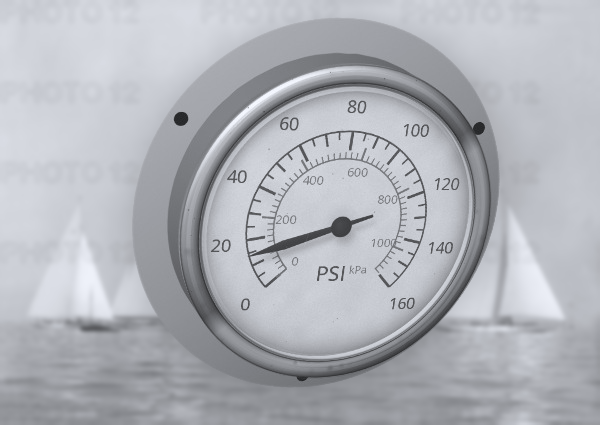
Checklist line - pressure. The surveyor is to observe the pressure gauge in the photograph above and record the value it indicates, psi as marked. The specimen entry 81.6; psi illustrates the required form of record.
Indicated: 15; psi
